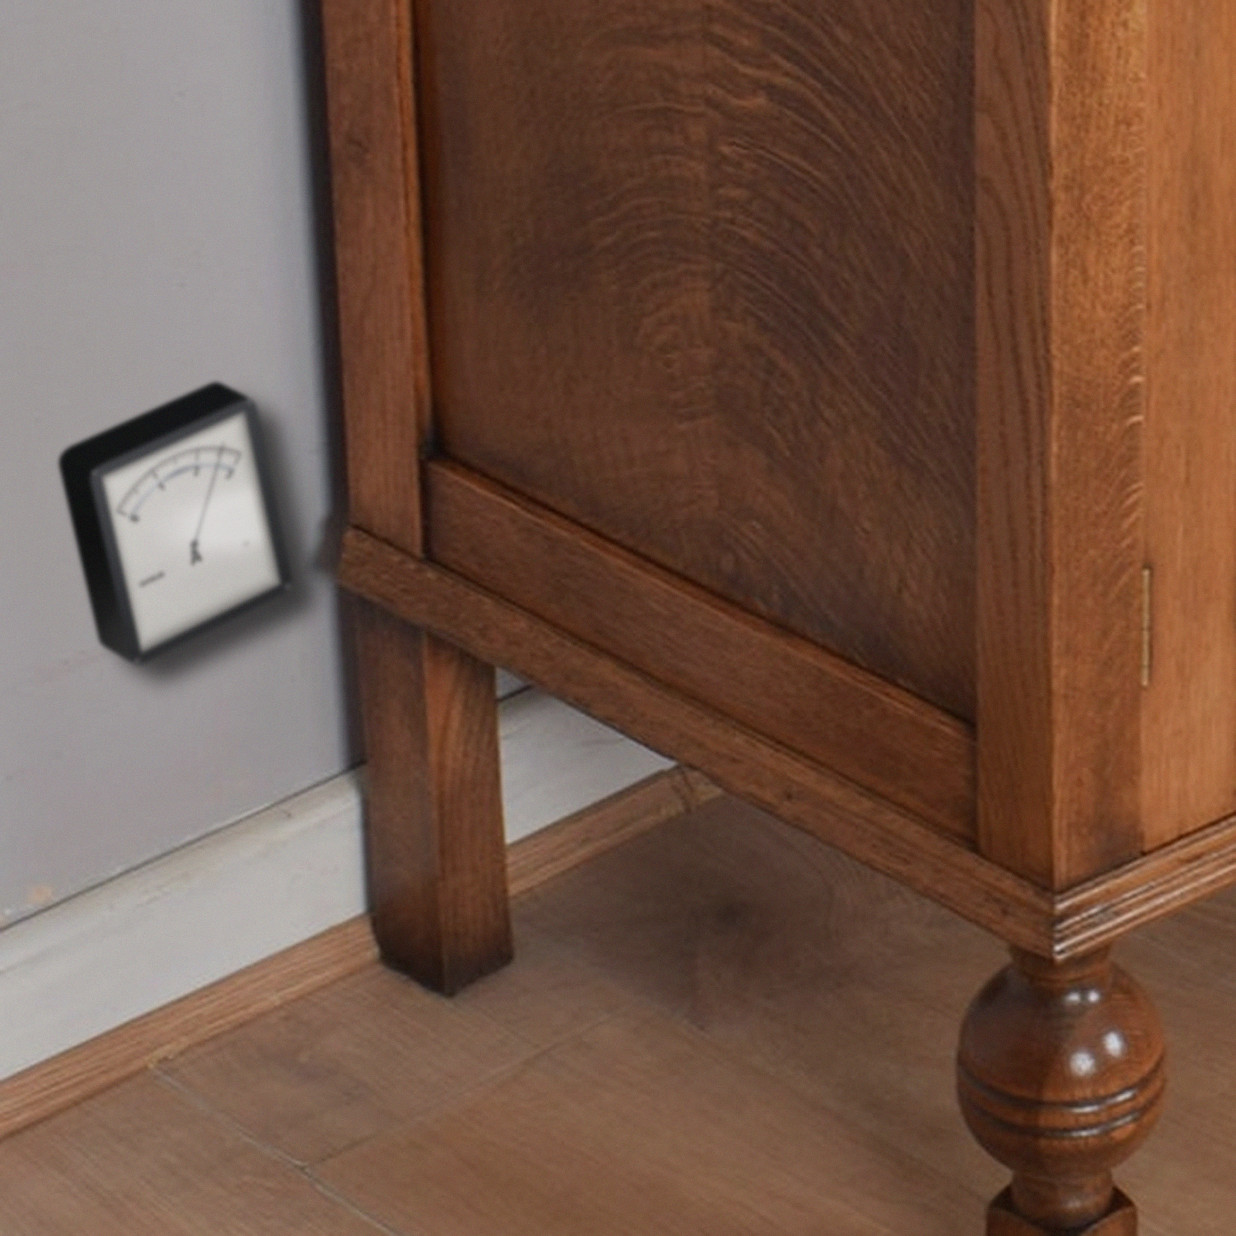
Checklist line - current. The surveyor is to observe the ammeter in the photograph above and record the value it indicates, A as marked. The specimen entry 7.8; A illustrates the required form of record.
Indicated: 2.5; A
